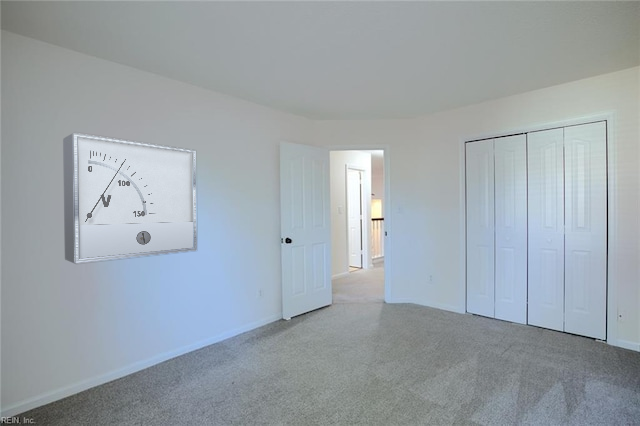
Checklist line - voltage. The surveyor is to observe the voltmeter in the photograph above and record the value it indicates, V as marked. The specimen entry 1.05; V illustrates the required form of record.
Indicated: 80; V
